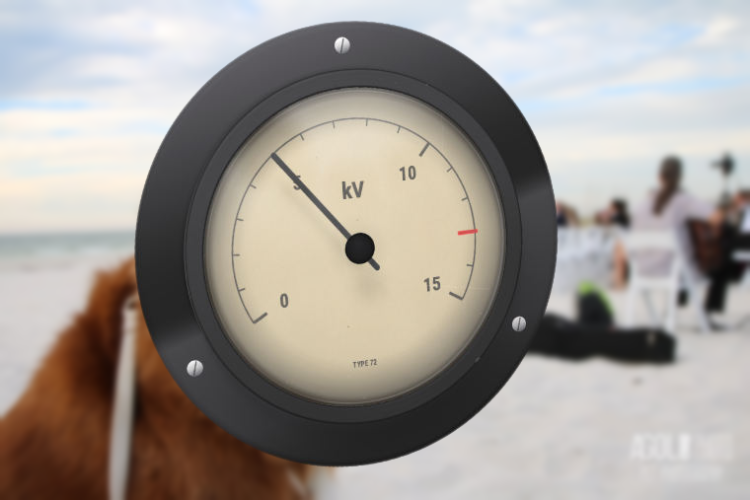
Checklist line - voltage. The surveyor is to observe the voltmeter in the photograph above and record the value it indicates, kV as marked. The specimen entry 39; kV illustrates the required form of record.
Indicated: 5; kV
